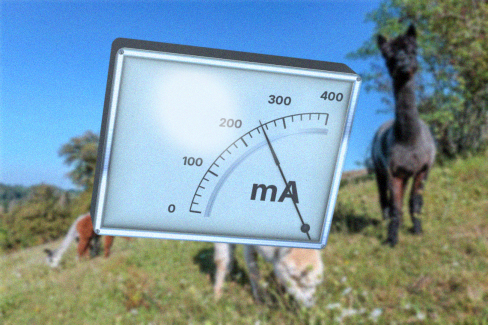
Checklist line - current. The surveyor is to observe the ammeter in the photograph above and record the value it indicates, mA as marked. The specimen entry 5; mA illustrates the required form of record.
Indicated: 250; mA
